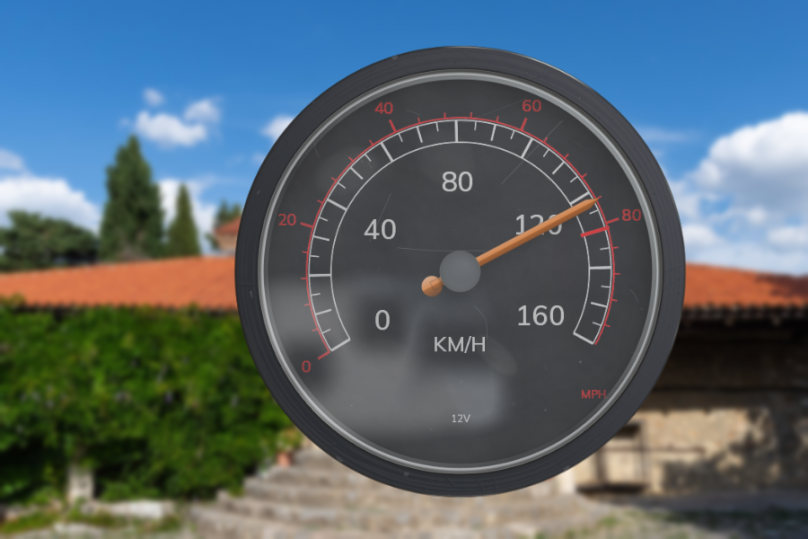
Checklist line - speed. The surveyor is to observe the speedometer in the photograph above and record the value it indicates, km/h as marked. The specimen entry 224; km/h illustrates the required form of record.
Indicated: 122.5; km/h
